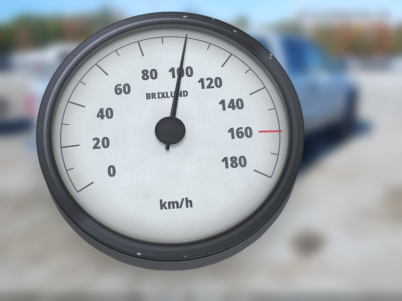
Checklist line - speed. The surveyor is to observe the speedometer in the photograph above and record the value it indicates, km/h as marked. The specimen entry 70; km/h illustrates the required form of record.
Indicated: 100; km/h
